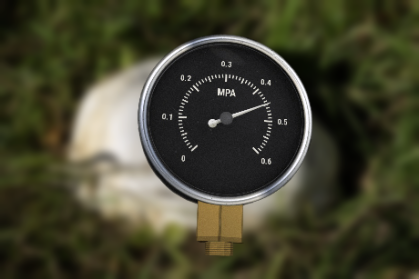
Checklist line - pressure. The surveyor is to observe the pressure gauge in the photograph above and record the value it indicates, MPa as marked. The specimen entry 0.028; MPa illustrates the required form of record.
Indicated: 0.45; MPa
